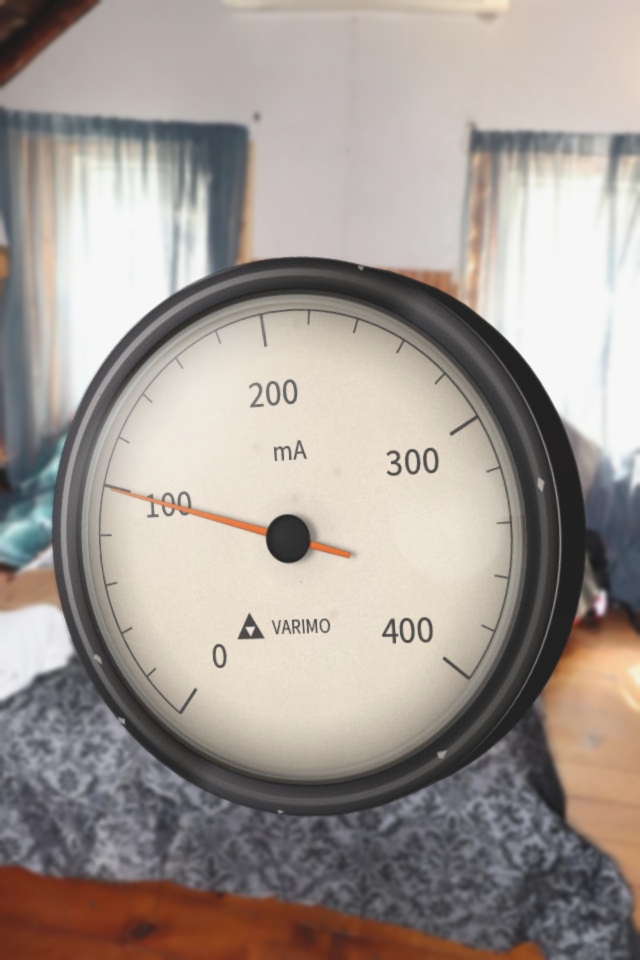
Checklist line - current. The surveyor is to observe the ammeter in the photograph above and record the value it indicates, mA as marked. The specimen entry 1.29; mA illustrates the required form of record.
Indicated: 100; mA
